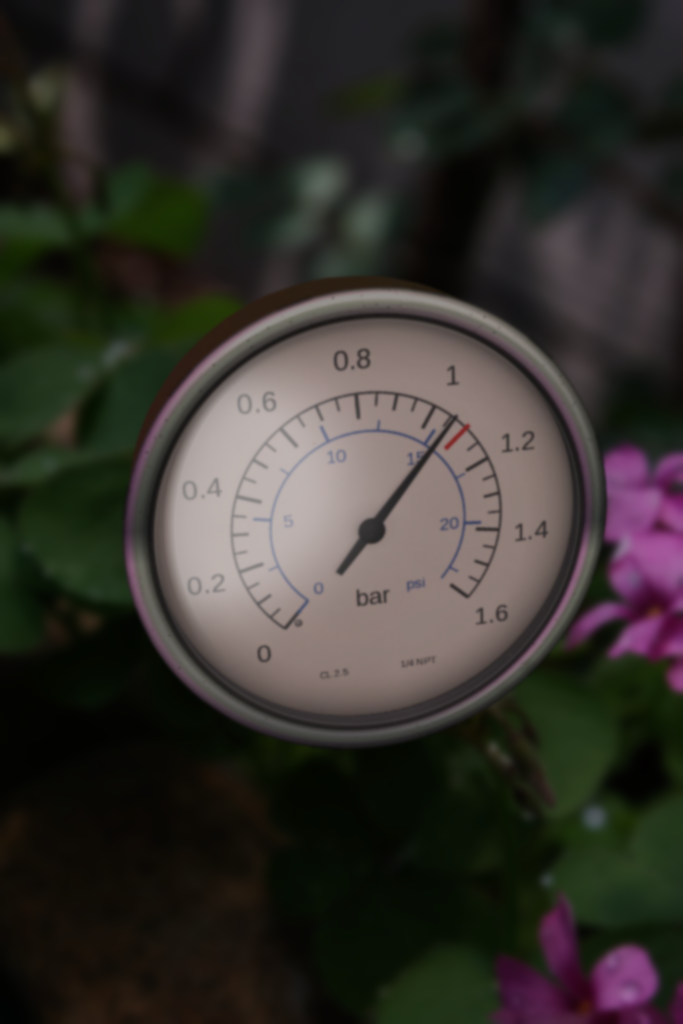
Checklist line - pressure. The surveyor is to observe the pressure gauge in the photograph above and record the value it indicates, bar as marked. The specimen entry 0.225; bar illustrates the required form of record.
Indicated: 1.05; bar
